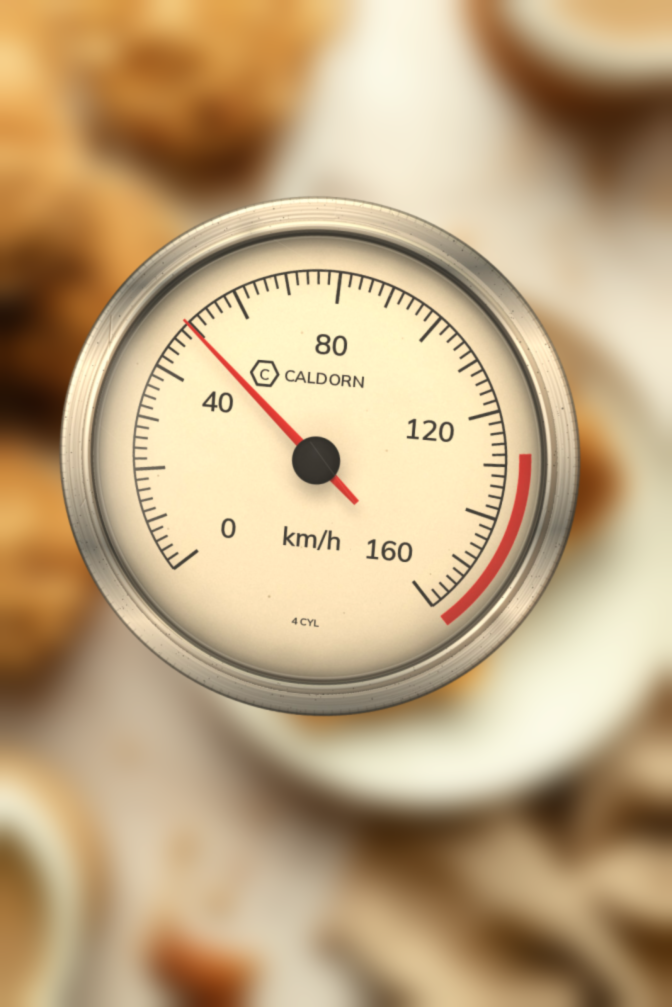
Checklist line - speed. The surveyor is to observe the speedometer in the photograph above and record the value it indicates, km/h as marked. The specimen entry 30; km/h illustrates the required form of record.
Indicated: 50; km/h
